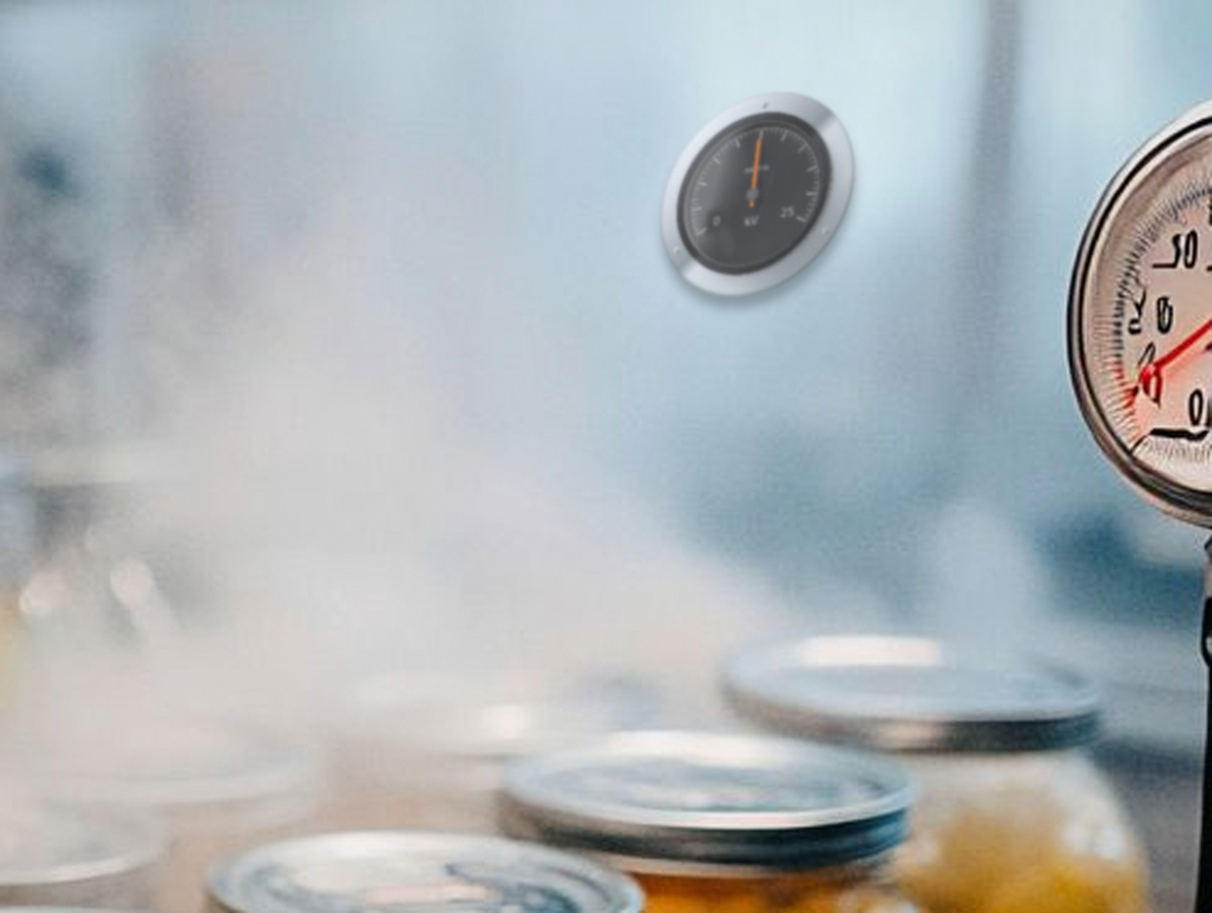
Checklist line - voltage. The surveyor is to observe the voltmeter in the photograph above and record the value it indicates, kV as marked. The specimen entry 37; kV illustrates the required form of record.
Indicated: 12.5; kV
